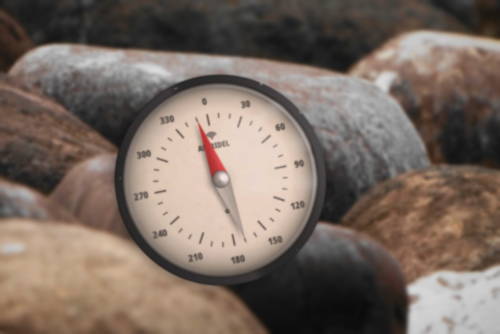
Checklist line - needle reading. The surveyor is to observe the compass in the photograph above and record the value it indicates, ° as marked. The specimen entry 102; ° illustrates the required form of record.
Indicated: 350; °
